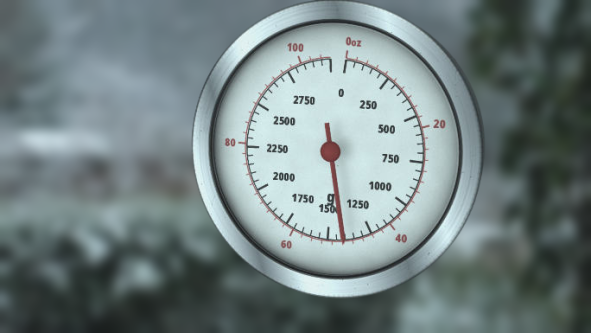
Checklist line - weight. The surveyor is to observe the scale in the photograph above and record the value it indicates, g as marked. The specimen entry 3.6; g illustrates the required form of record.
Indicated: 1400; g
